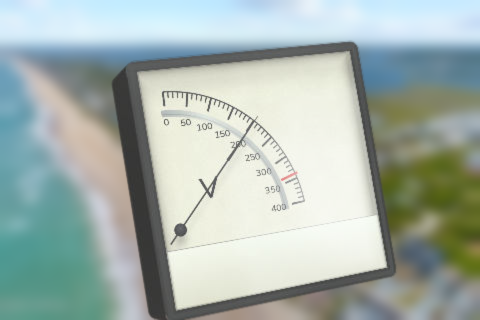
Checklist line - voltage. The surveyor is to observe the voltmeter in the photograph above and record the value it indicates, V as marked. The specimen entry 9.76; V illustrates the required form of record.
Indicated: 200; V
